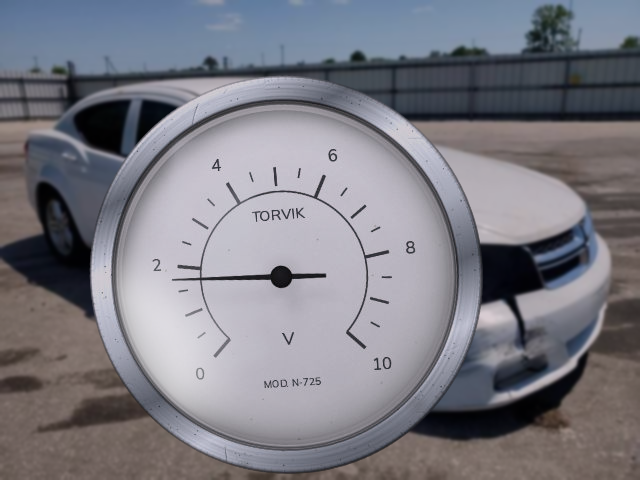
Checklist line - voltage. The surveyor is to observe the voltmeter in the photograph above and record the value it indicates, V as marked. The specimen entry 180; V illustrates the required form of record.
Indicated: 1.75; V
